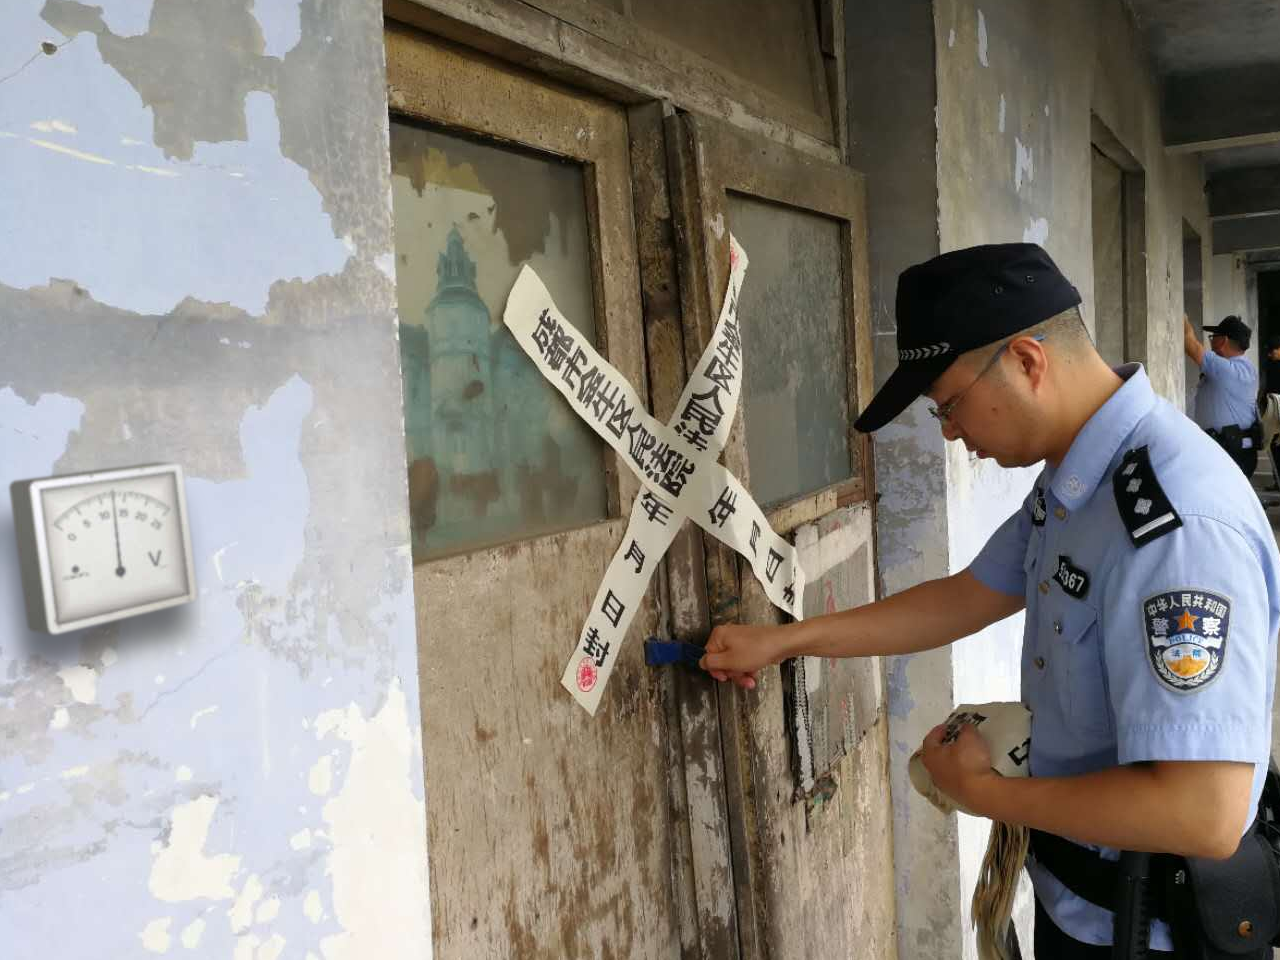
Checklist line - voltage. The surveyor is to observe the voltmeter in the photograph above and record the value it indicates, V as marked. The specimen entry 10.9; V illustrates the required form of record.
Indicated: 12.5; V
